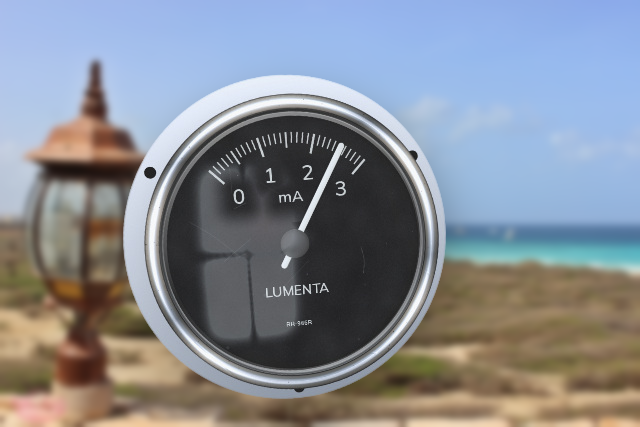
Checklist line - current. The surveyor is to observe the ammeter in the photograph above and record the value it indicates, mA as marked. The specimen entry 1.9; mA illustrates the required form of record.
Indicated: 2.5; mA
